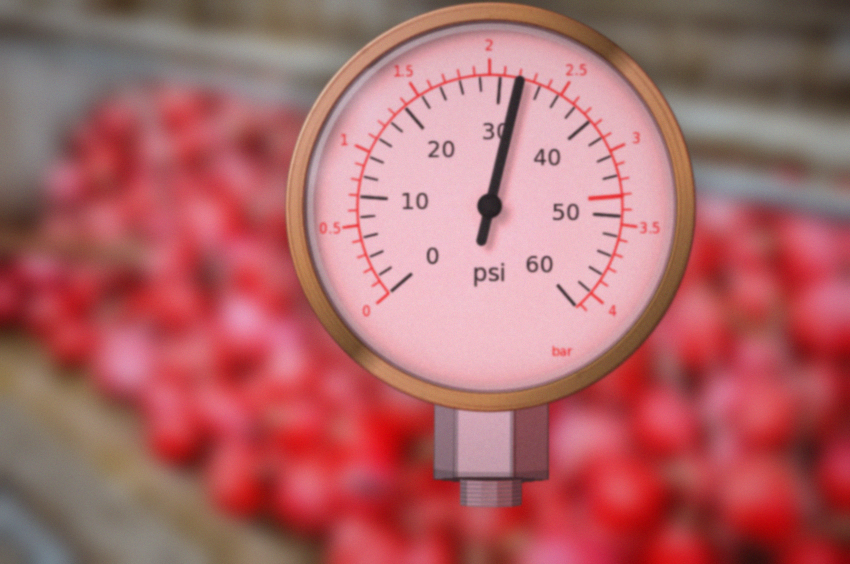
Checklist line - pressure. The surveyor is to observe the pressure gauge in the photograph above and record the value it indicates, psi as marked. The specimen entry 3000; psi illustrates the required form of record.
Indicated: 32; psi
